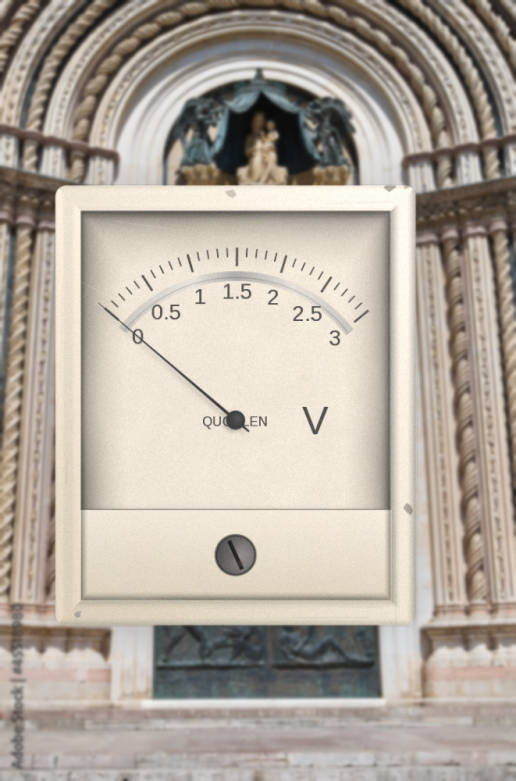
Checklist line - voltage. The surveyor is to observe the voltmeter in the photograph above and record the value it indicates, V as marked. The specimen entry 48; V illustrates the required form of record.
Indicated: 0; V
